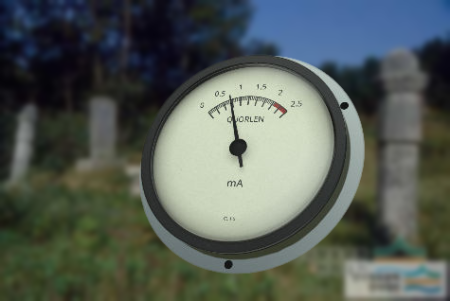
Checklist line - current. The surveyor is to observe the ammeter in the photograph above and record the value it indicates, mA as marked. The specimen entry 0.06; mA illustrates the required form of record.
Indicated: 0.75; mA
